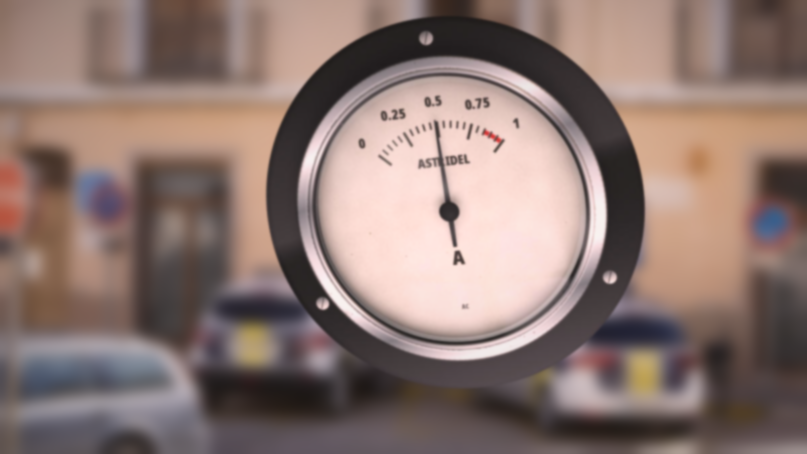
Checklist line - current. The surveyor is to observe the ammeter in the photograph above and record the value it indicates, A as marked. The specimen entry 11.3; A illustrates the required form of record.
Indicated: 0.5; A
